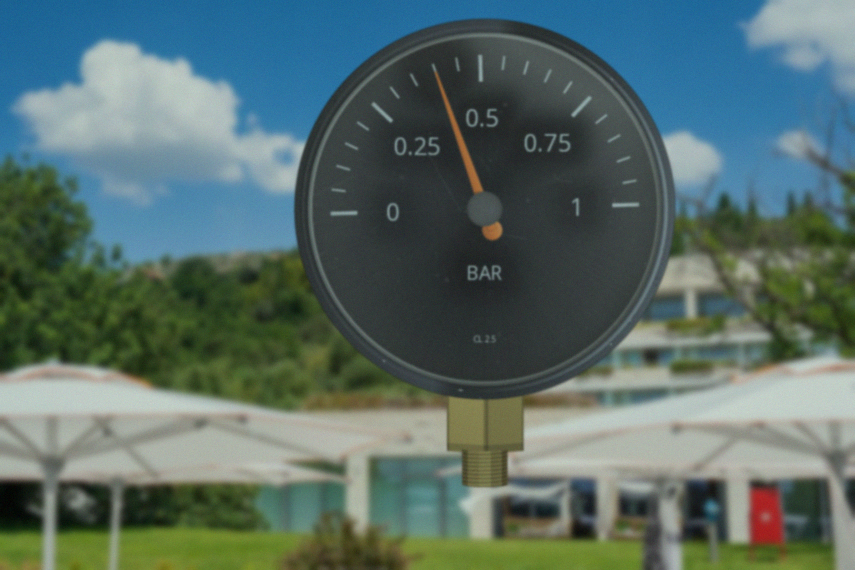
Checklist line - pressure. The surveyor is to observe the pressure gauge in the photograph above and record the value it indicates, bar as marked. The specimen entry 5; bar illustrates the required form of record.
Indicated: 0.4; bar
